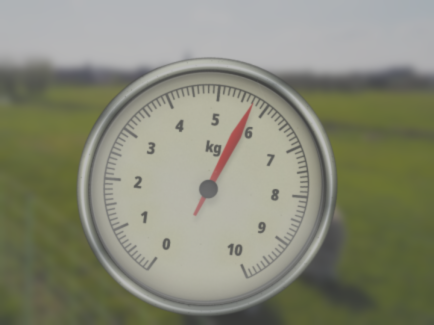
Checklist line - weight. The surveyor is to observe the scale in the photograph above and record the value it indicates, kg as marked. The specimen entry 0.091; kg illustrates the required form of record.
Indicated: 5.7; kg
